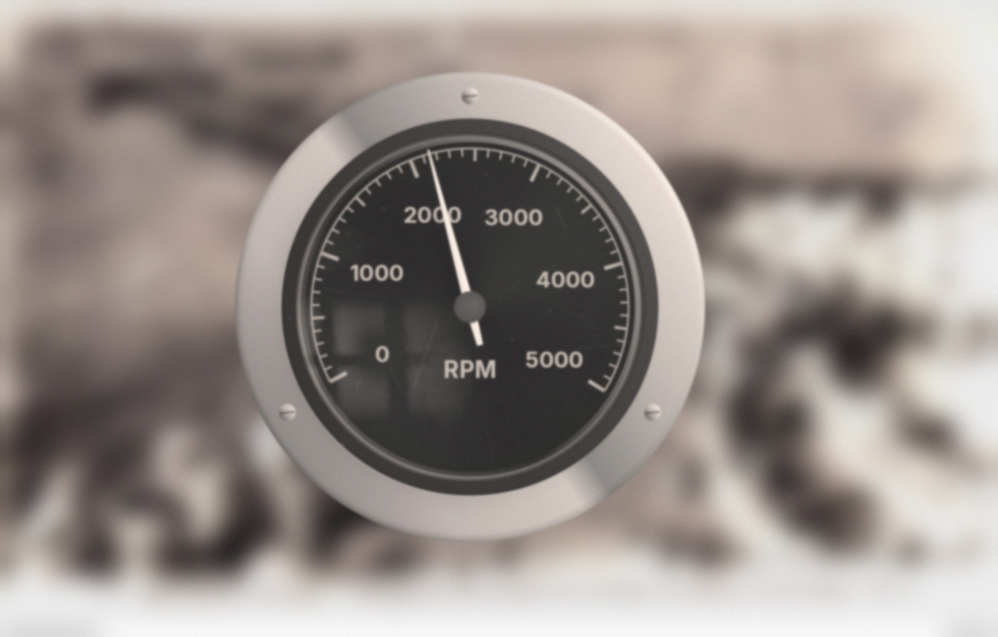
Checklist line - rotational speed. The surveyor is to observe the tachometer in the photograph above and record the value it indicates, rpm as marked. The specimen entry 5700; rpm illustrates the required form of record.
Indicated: 2150; rpm
